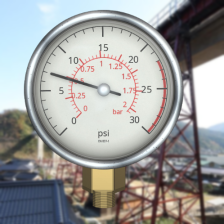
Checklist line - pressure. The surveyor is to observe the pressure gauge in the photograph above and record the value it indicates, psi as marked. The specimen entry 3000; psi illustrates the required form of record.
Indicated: 7; psi
